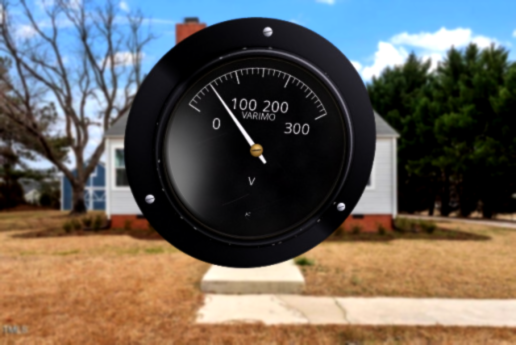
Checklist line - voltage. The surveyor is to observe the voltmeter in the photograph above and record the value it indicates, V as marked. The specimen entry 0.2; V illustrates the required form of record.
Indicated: 50; V
